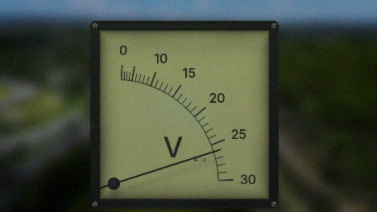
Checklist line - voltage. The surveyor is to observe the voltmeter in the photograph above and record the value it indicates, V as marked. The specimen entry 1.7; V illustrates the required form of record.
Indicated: 26; V
